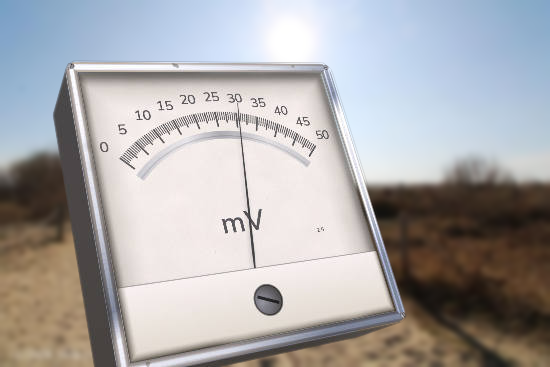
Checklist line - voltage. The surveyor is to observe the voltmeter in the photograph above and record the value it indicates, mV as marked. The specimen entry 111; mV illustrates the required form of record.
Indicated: 30; mV
